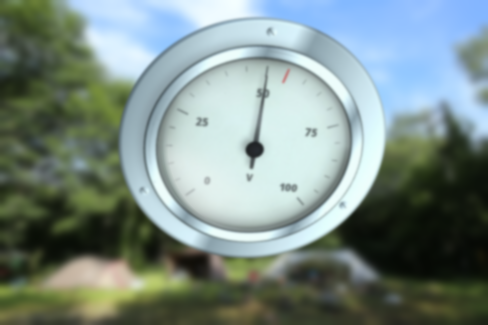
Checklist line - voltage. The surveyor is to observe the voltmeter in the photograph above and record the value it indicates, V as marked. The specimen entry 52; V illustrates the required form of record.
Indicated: 50; V
